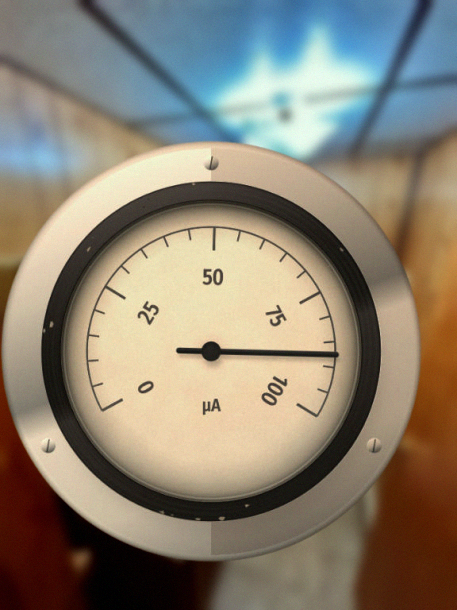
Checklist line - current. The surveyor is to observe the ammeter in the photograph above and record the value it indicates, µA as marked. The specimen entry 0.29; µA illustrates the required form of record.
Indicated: 87.5; µA
